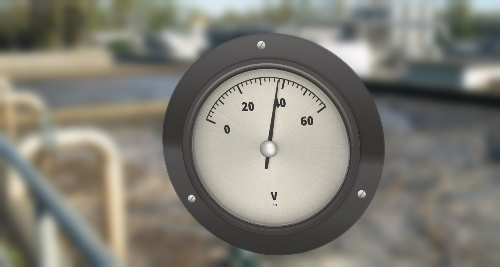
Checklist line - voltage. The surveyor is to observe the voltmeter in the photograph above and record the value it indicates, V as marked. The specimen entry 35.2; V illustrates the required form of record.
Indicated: 38; V
